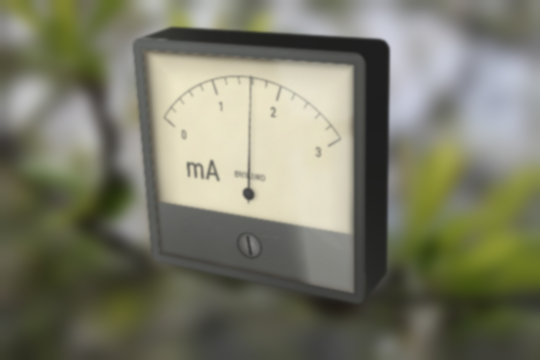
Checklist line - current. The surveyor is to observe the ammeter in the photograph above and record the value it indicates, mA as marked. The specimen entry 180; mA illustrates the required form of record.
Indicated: 1.6; mA
